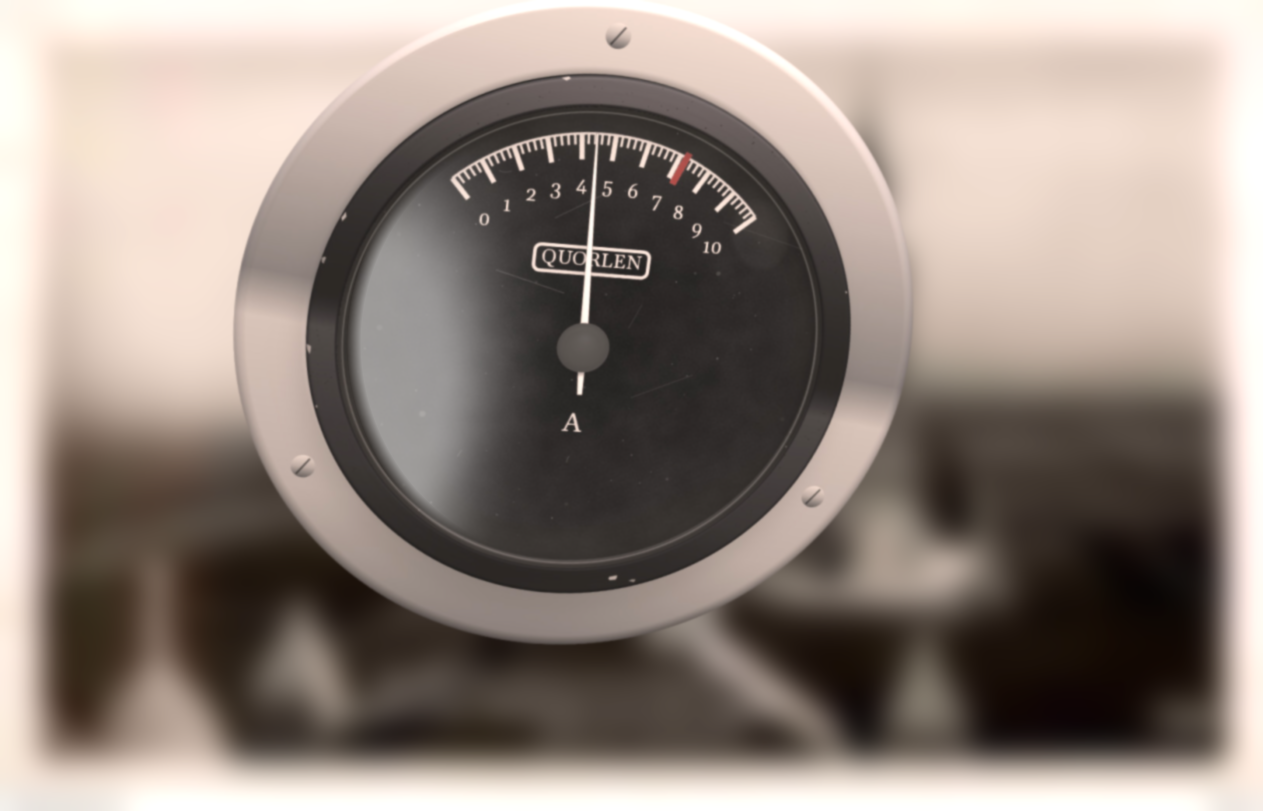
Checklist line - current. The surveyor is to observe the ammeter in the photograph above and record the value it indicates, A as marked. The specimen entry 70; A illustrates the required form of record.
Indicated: 4.4; A
